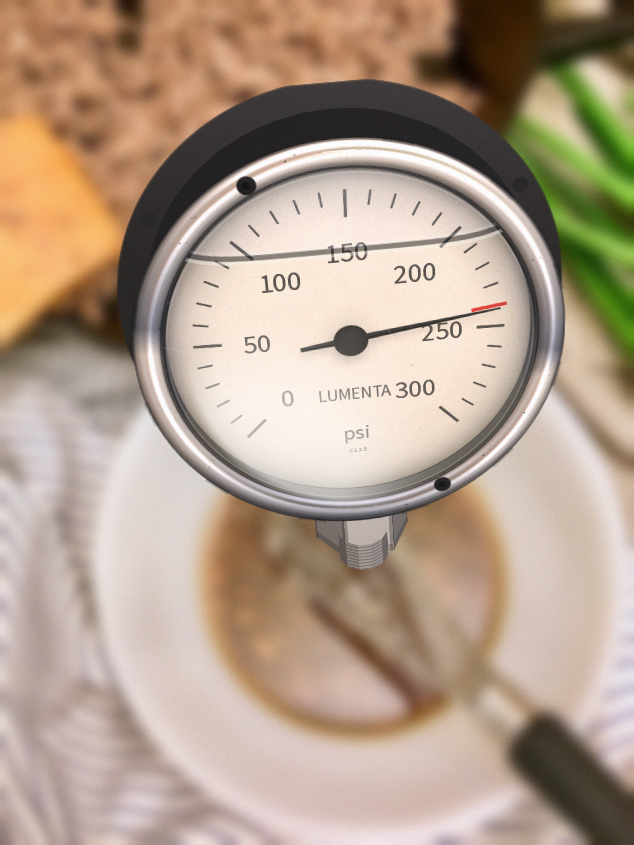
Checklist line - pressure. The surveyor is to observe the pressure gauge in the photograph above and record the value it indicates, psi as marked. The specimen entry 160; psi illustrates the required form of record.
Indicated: 240; psi
